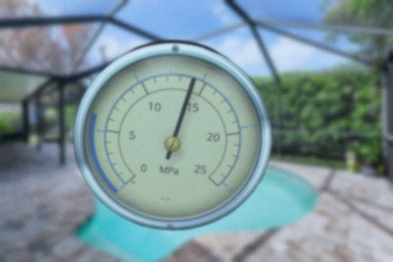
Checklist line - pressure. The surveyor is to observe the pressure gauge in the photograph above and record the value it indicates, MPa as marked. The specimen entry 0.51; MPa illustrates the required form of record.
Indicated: 14; MPa
